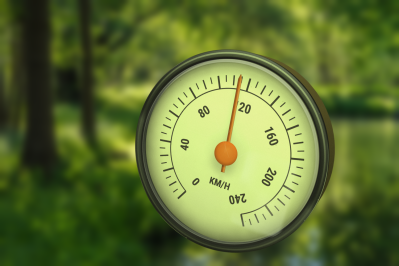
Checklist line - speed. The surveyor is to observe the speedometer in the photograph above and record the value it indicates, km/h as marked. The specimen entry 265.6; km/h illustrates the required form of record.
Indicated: 115; km/h
